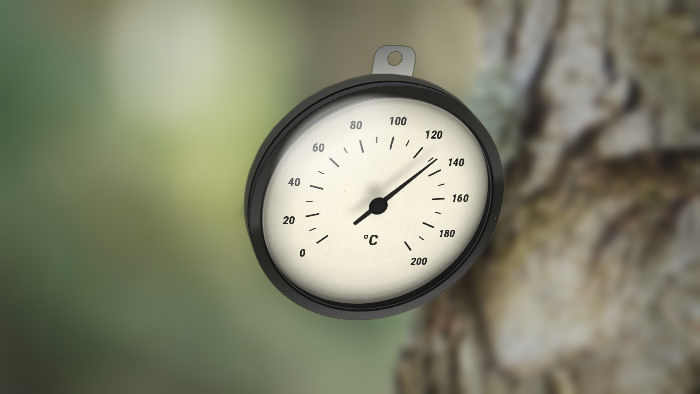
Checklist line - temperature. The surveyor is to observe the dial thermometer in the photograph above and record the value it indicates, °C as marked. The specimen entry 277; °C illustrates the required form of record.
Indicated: 130; °C
